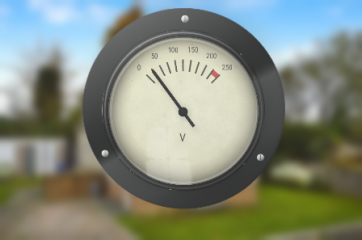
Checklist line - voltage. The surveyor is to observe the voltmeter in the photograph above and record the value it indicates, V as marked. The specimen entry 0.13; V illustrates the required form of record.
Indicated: 25; V
